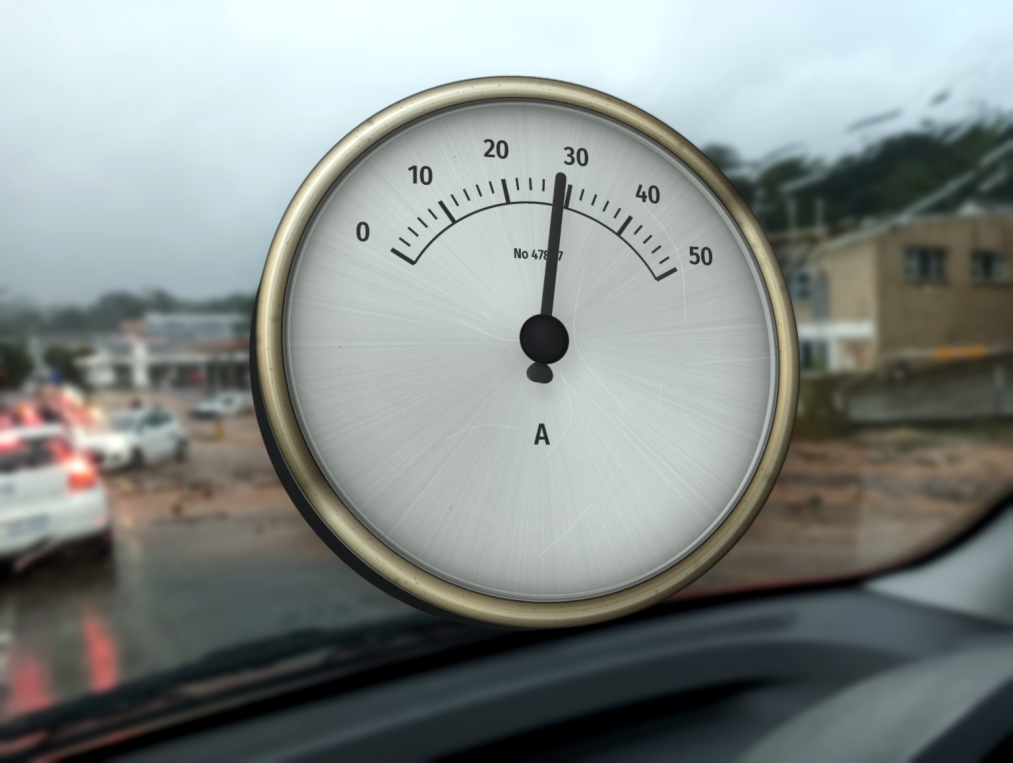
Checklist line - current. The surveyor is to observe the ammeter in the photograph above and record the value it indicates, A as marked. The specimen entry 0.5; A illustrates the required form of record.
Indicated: 28; A
